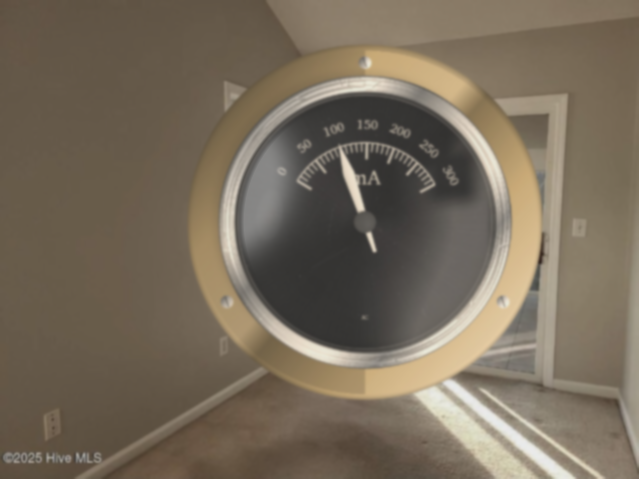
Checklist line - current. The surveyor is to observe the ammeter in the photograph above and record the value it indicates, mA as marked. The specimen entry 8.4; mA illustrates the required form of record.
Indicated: 100; mA
